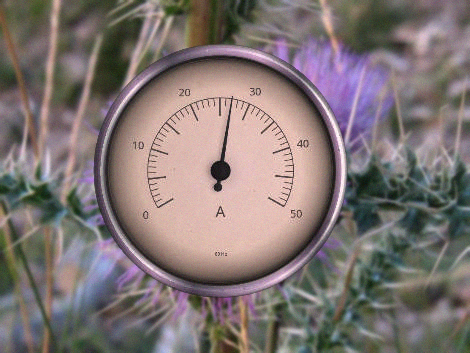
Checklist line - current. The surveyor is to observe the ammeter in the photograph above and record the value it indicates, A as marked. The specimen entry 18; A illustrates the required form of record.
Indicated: 27; A
